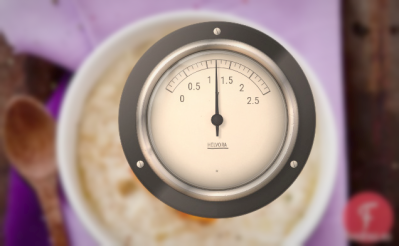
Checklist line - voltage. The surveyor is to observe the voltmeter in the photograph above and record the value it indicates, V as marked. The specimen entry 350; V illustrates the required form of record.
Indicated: 1.2; V
